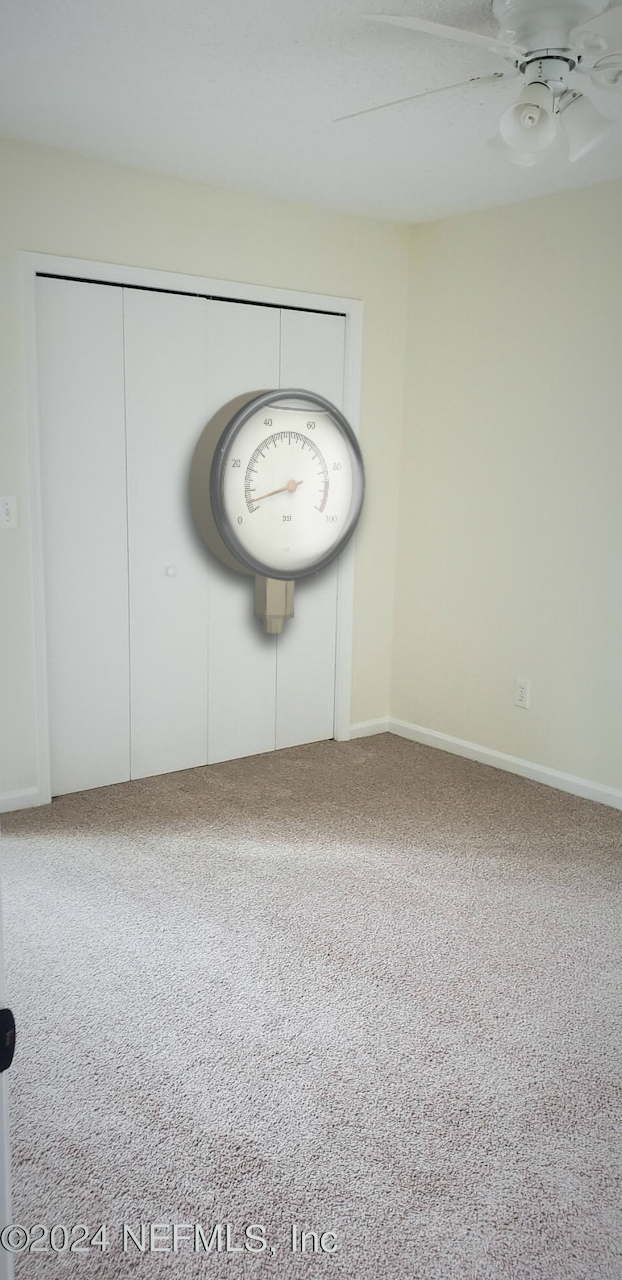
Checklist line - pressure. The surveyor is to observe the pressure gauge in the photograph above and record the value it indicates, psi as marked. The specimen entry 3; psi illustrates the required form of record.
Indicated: 5; psi
